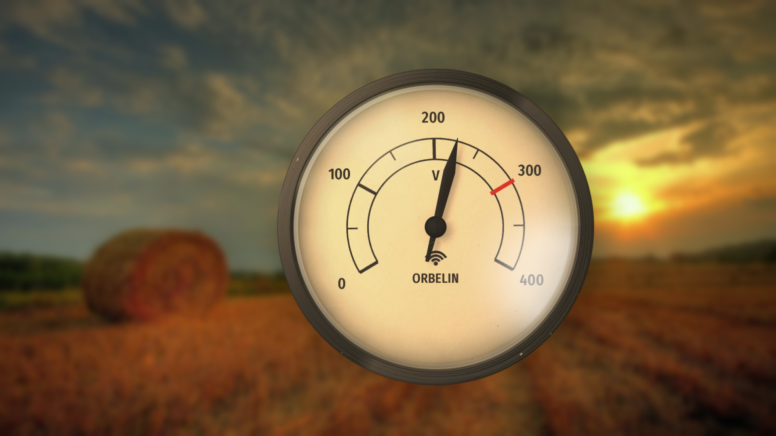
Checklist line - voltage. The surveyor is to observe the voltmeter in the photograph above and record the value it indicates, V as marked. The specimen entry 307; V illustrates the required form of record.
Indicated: 225; V
